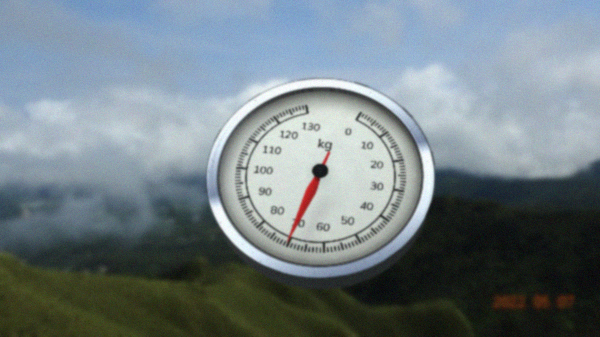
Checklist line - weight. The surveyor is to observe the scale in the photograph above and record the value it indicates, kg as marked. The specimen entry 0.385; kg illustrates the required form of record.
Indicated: 70; kg
